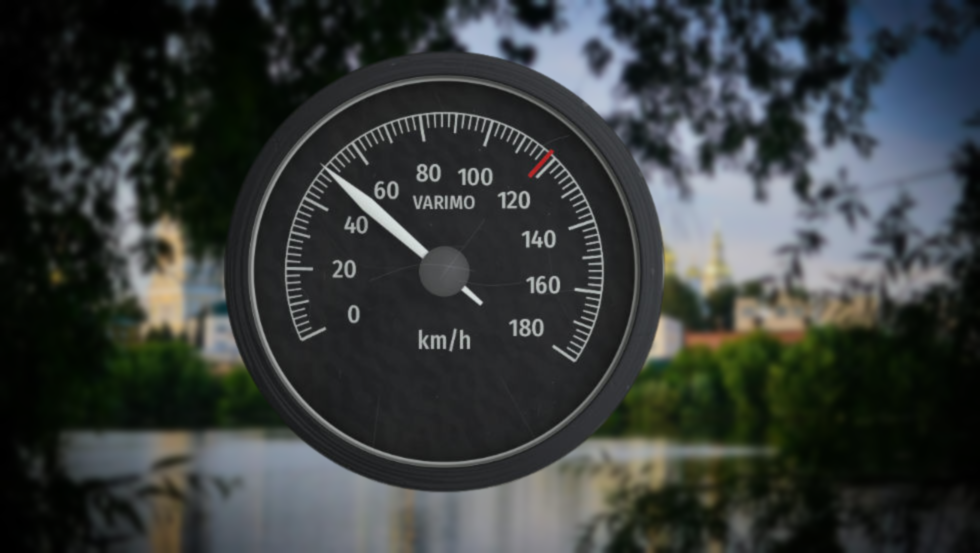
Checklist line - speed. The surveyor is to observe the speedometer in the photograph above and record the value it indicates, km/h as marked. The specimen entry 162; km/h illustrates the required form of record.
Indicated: 50; km/h
